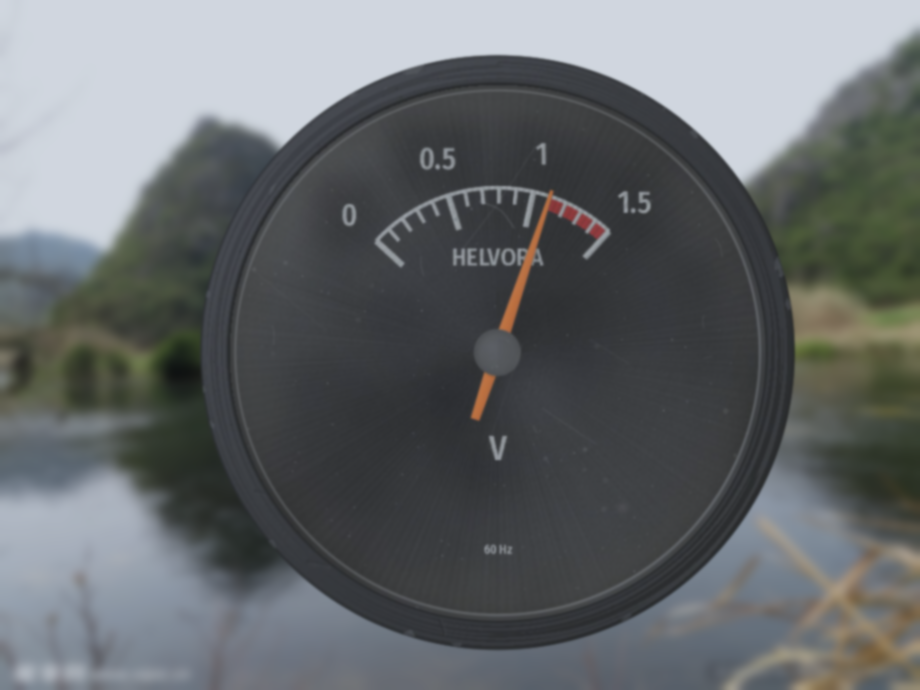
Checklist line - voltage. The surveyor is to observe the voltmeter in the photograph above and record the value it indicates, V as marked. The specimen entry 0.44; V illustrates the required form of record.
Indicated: 1.1; V
